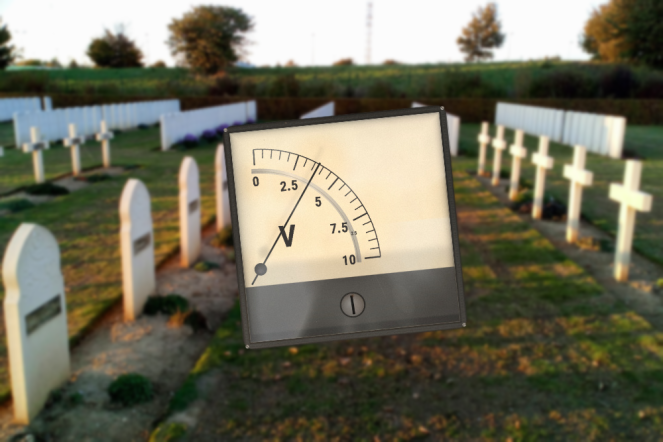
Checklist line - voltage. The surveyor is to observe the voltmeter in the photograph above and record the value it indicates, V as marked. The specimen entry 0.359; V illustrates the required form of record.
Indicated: 3.75; V
